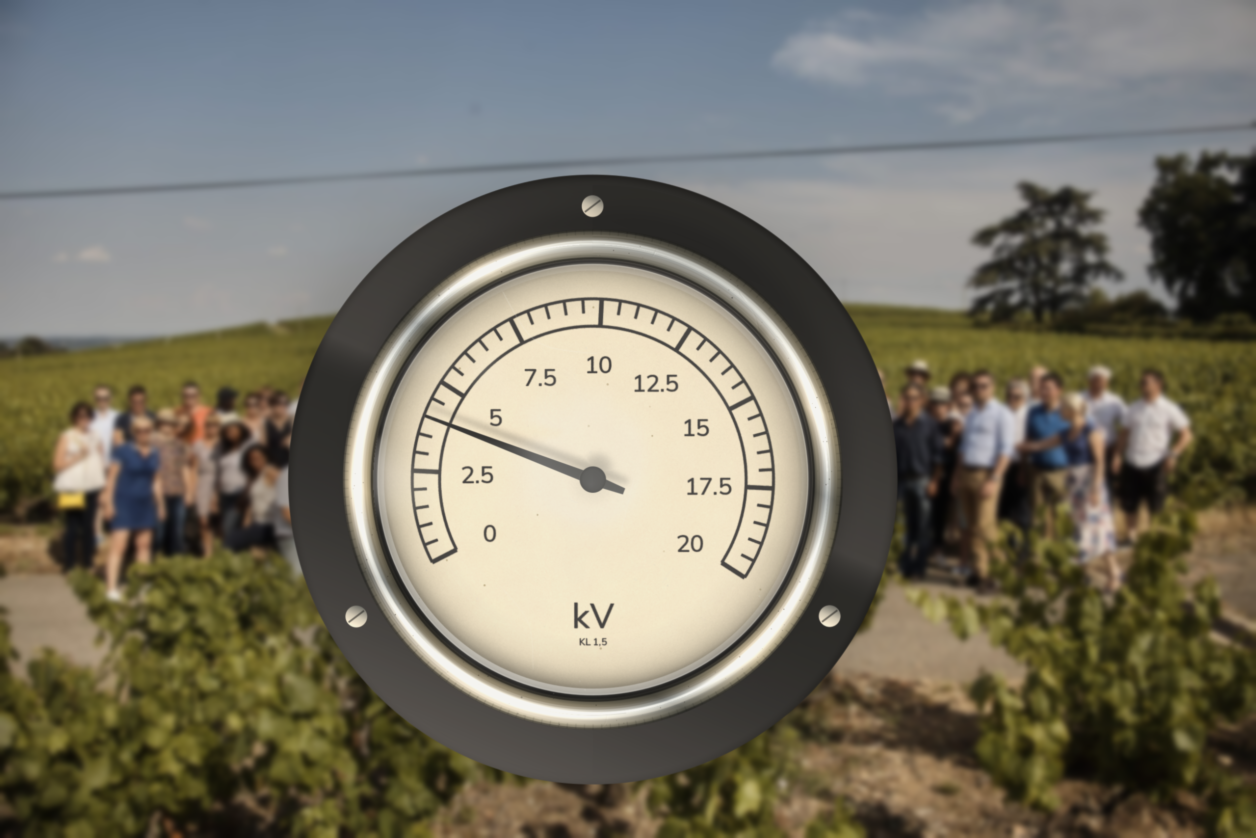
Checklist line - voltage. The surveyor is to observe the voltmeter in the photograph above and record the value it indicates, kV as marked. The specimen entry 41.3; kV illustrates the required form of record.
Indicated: 4; kV
